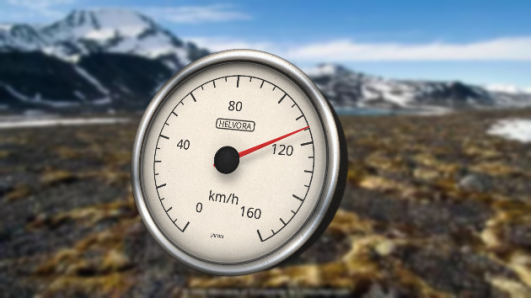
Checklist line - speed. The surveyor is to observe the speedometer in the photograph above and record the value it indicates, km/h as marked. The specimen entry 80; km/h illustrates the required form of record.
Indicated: 115; km/h
